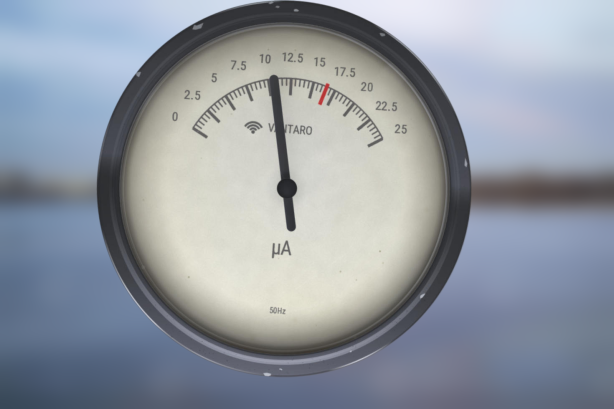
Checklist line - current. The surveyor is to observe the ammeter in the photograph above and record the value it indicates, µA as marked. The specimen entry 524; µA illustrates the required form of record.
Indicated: 10.5; µA
